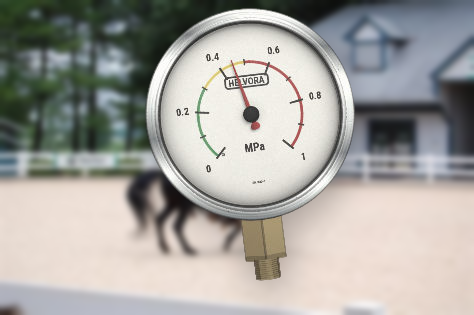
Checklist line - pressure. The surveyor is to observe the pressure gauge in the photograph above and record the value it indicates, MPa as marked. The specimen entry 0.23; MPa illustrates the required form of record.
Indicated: 0.45; MPa
